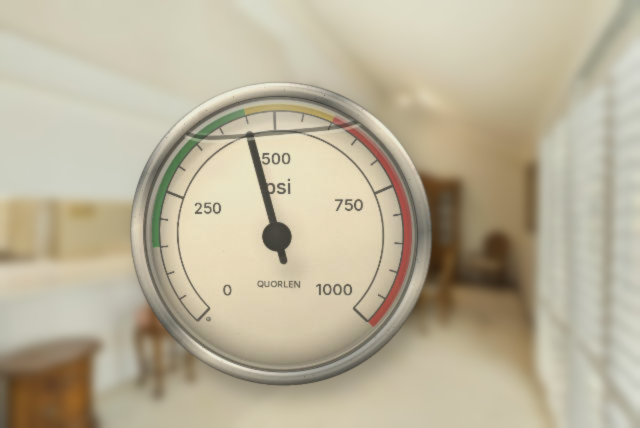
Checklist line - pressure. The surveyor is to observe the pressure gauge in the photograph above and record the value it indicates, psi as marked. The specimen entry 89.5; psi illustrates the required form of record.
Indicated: 450; psi
